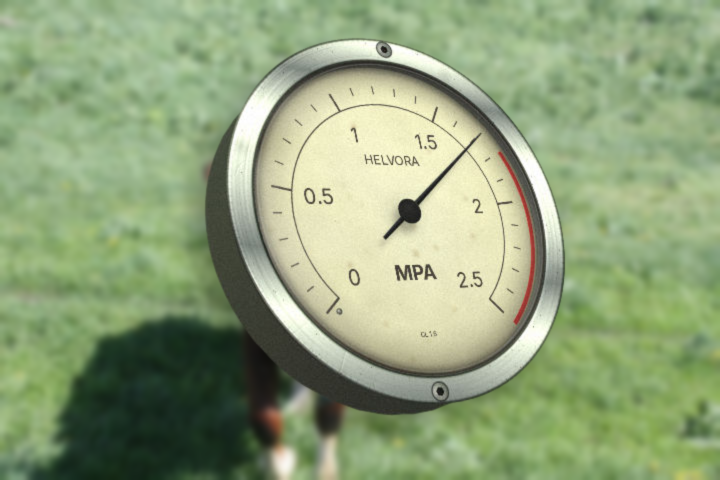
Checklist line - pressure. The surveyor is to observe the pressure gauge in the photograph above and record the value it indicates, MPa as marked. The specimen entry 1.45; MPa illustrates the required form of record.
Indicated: 1.7; MPa
